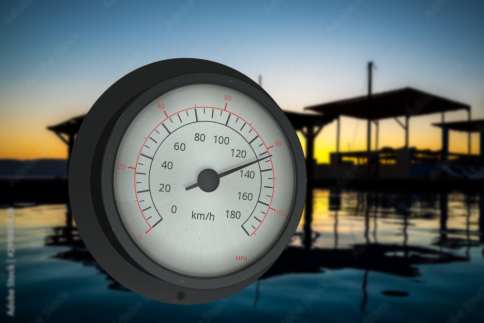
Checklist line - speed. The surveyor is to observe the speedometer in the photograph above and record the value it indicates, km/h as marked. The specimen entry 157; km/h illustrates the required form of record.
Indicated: 132.5; km/h
